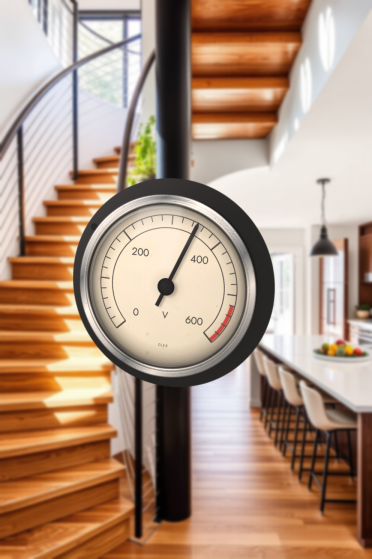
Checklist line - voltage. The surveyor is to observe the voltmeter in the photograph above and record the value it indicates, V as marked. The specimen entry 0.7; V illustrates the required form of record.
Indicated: 350; V
